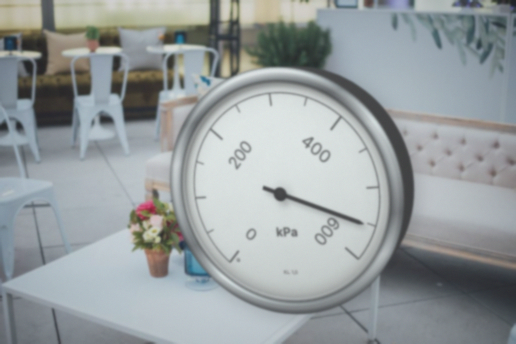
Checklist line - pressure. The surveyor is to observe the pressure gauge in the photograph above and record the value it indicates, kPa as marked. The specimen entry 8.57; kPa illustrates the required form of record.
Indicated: 550; kPa
